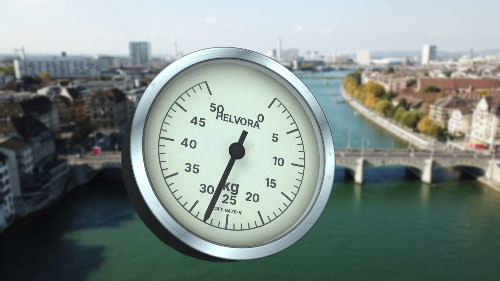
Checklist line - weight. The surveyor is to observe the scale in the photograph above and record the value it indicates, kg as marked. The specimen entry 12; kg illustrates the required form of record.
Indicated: 28; kg
